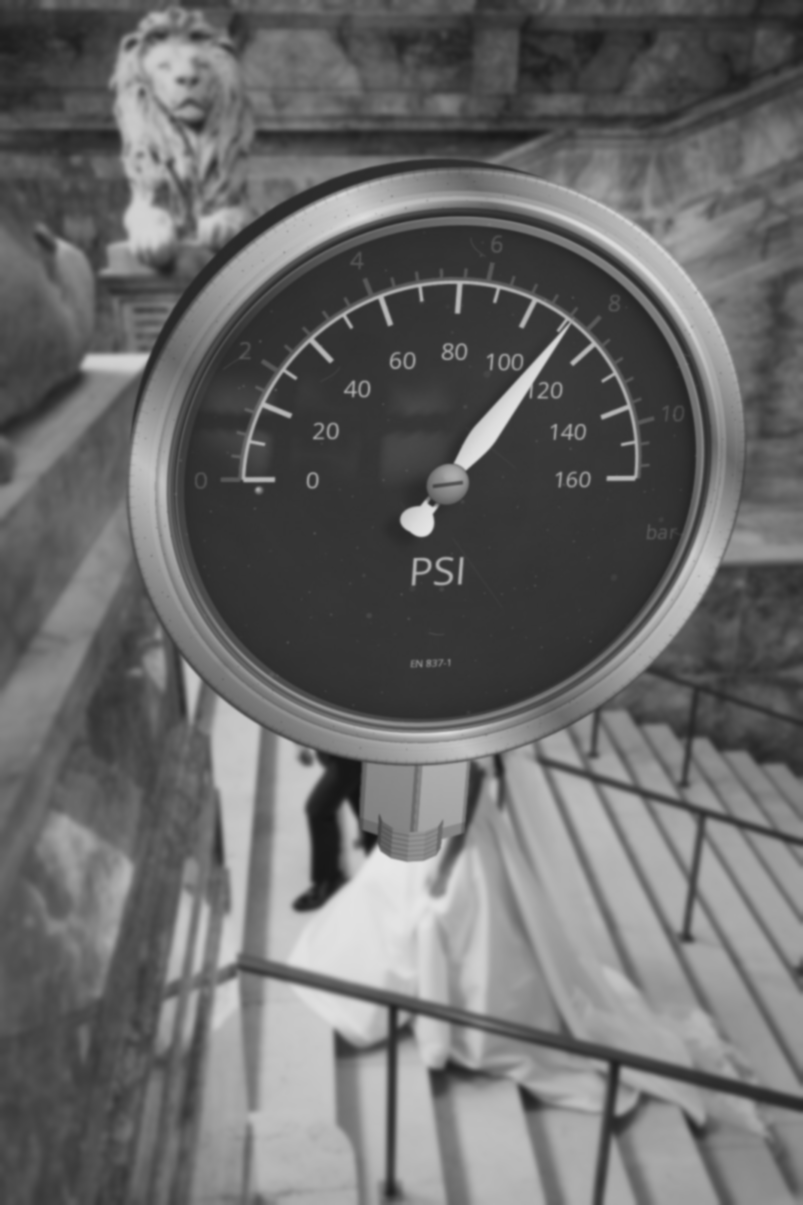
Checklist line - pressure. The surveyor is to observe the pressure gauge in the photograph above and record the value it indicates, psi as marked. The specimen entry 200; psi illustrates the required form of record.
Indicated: 110; psi
